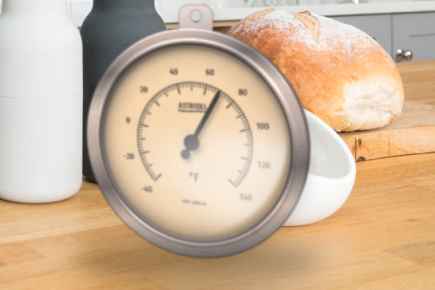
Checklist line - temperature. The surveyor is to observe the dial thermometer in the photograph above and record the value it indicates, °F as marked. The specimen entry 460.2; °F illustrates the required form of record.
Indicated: 70; °F
